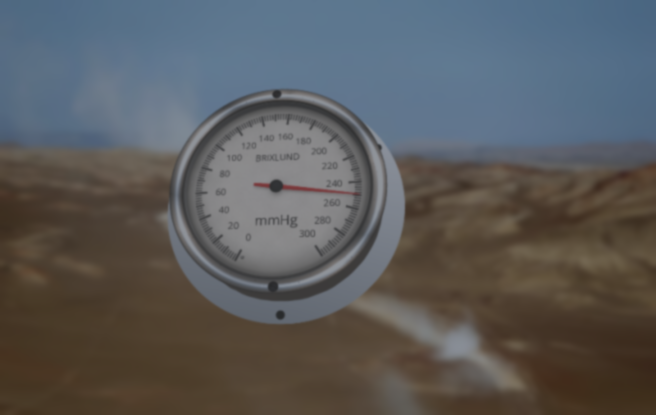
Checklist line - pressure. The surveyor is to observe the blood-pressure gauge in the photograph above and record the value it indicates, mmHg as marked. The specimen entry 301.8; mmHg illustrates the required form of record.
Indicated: 250; mmHg
